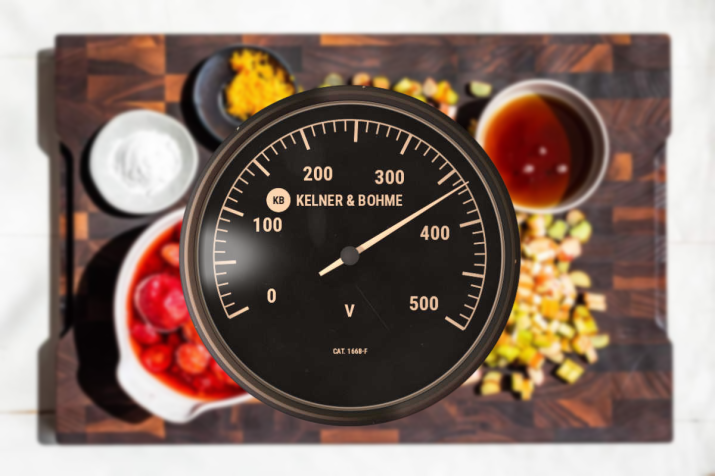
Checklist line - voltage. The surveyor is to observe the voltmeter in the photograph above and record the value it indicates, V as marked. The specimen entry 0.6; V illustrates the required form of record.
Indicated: 365; V
